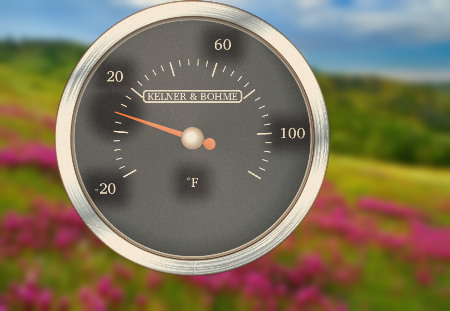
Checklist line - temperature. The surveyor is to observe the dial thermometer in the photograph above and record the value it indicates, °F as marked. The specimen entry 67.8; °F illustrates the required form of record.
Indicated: 8; °F
